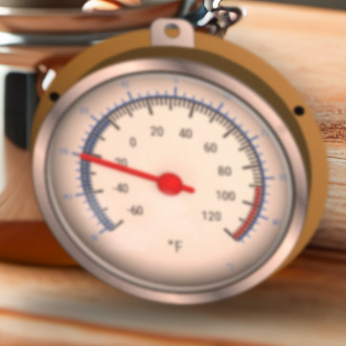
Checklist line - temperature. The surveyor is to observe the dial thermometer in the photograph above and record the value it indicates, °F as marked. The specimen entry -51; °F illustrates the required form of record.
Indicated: -20; °F
